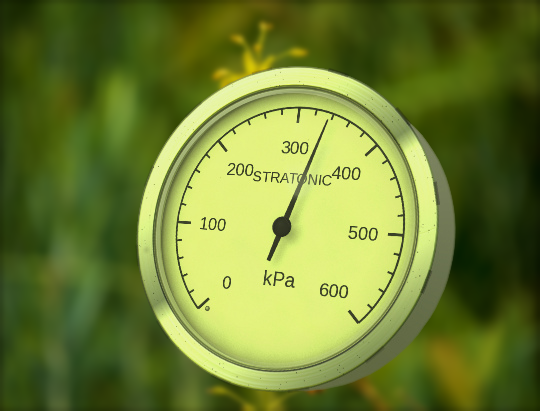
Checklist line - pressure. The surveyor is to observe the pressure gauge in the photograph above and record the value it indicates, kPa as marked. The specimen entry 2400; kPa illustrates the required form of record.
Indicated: 340; kPa
